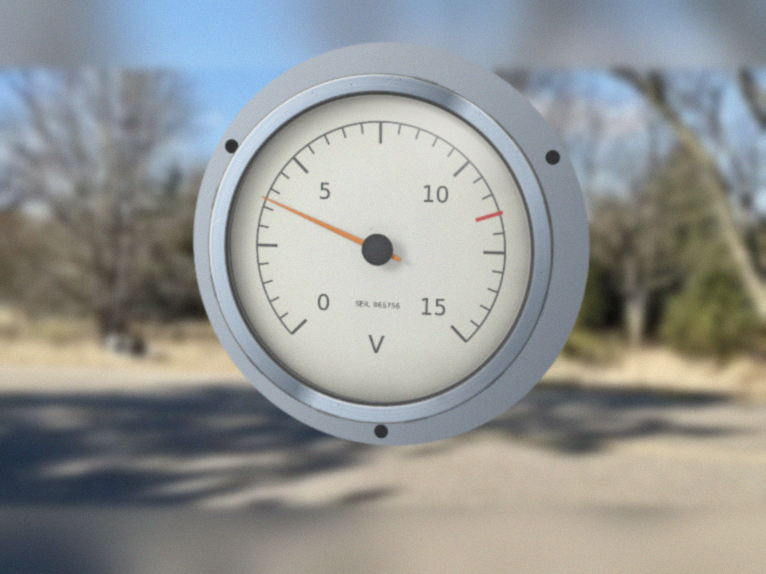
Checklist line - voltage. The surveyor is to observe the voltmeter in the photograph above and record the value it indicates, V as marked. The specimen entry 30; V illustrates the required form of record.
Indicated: 3.75; V
